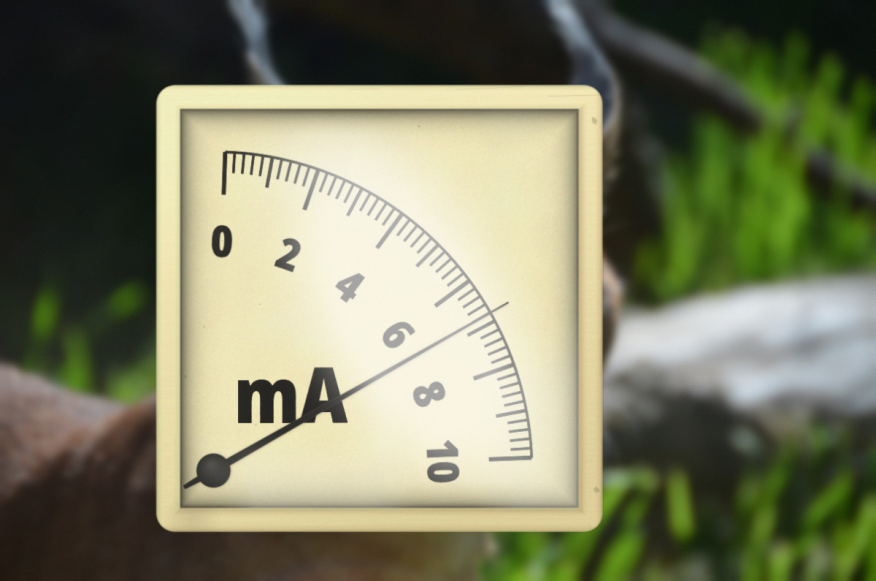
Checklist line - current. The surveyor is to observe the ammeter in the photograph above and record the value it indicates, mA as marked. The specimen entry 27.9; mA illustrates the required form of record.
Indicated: 6.8; mA
